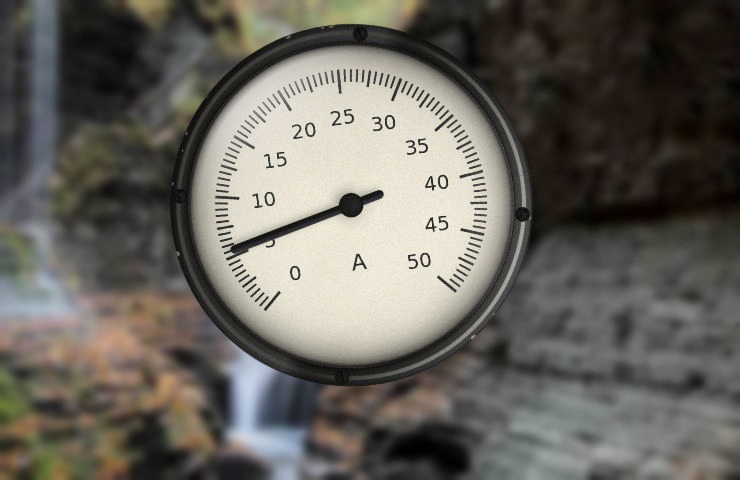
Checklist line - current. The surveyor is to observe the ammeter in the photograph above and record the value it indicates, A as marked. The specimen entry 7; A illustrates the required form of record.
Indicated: 5.5; A
